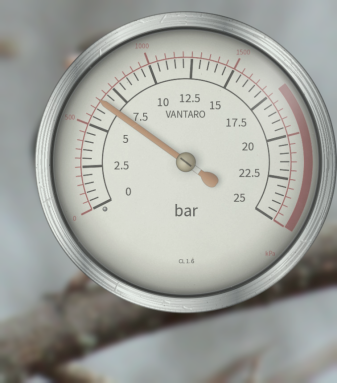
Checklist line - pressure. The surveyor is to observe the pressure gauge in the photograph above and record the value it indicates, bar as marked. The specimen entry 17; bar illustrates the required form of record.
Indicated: 6.5; bar
